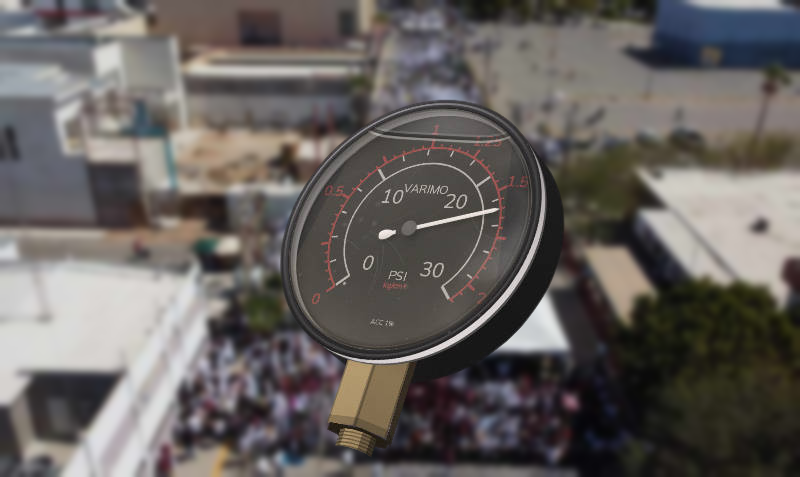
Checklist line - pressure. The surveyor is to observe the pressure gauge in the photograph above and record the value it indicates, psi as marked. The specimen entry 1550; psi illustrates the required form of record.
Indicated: 23; psi
